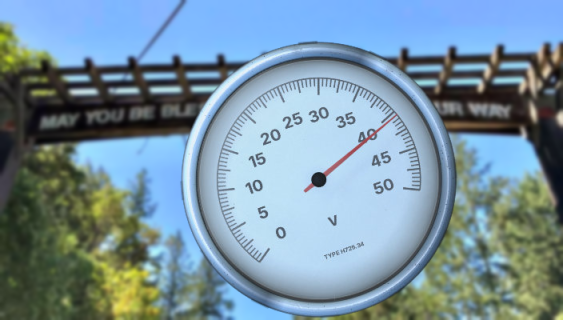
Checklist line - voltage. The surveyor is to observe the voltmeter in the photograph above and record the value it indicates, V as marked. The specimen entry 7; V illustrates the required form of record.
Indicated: 40.5; V
